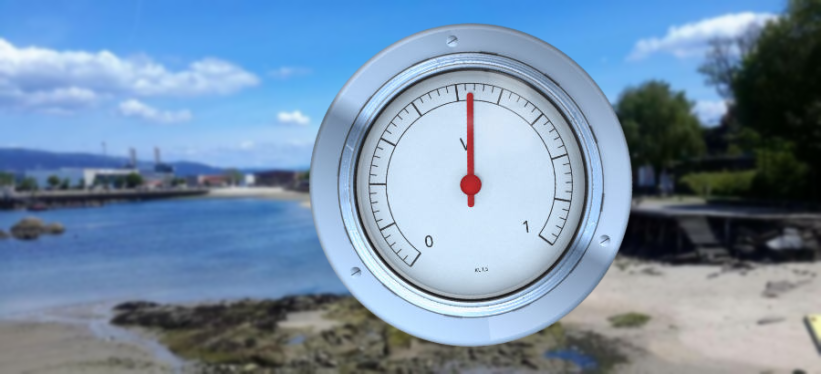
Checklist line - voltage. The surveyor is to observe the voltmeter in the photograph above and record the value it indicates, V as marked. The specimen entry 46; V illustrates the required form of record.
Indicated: 0.53; V
